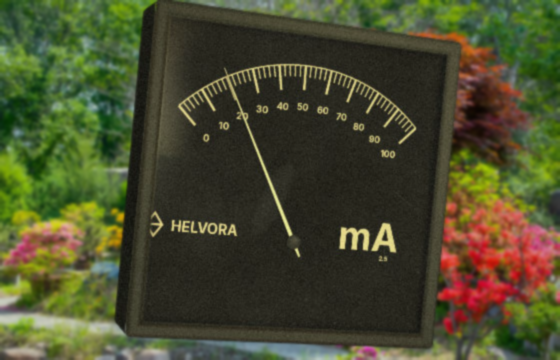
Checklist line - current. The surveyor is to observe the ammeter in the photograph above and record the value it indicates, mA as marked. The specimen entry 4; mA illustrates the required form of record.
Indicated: 20; mA
